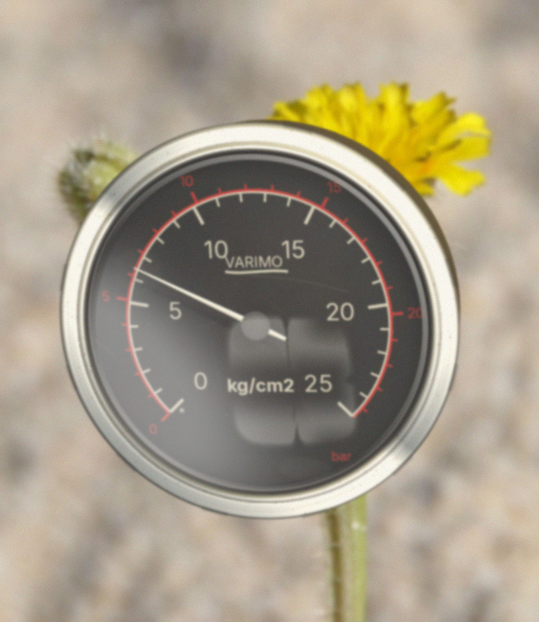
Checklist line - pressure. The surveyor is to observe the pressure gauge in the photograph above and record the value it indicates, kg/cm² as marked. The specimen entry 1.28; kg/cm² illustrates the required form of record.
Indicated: 6.5; kg/cm²
